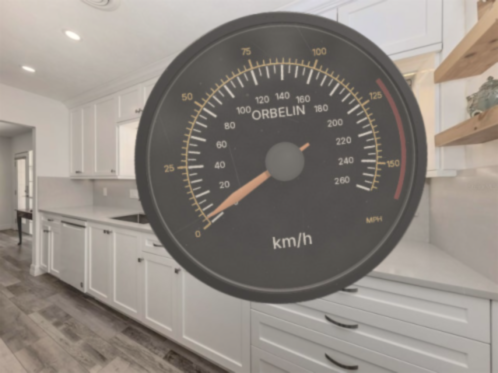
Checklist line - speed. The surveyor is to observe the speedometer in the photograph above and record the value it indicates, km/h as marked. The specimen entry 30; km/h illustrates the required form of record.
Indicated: 5; km/h
